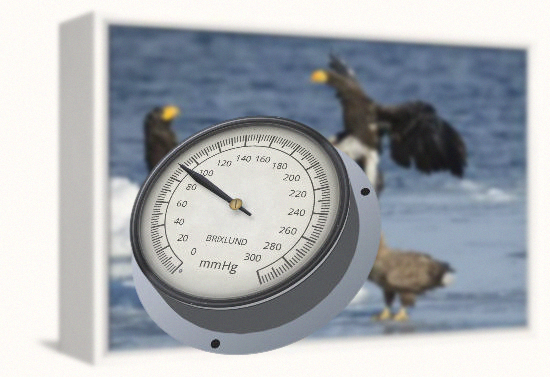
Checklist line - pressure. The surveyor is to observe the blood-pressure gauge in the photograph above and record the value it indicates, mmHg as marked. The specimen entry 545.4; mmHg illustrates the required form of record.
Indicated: 90; mmHg
